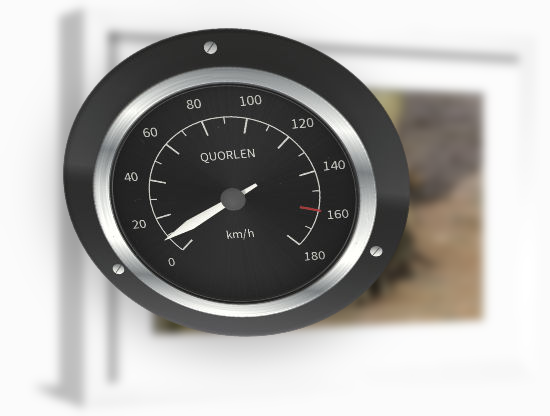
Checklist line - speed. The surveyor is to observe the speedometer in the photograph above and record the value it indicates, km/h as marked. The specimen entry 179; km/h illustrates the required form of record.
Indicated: 10; km/h
